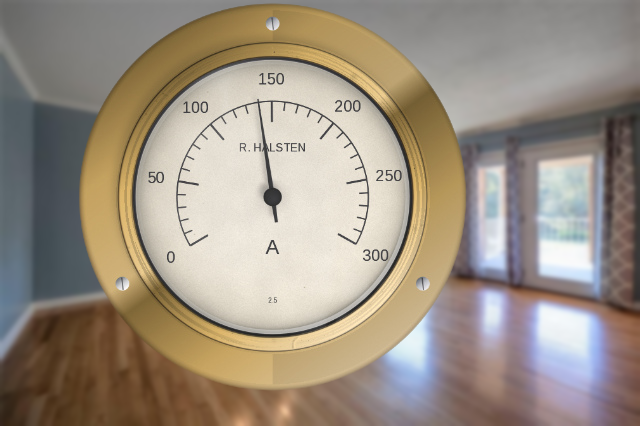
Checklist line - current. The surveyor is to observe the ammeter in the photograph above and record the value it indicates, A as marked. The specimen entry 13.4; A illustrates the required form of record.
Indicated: 140; A
